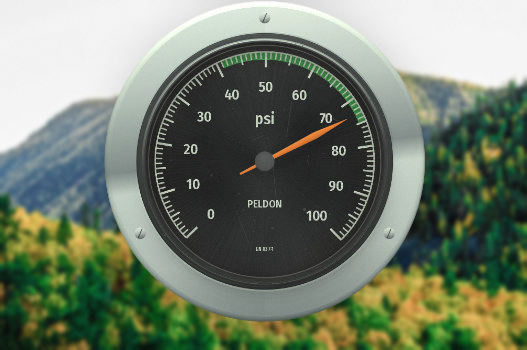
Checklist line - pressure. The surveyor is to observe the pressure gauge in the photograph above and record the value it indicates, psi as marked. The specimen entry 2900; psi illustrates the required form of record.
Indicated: 73; psi
